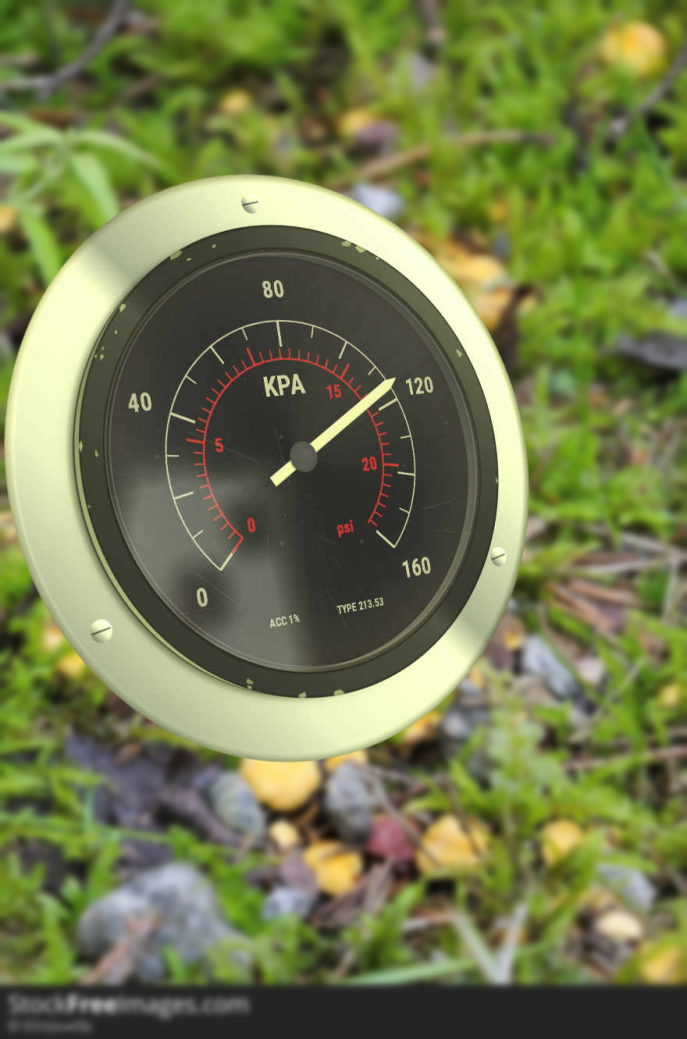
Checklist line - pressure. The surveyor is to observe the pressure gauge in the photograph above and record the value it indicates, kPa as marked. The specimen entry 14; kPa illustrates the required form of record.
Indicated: 115; kPa
